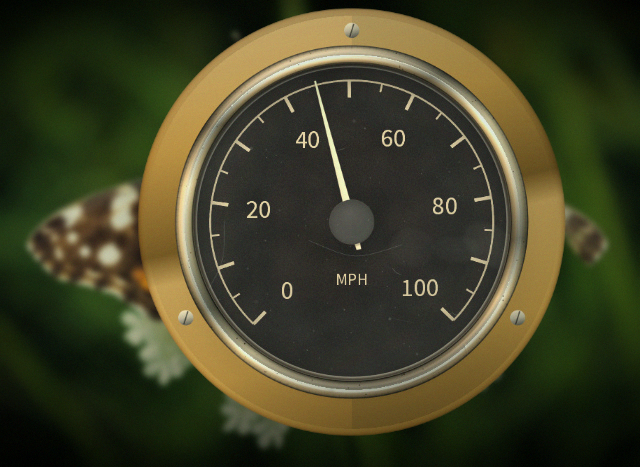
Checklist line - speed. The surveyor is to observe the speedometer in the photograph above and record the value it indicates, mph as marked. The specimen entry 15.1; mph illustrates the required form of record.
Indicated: 45; mph
